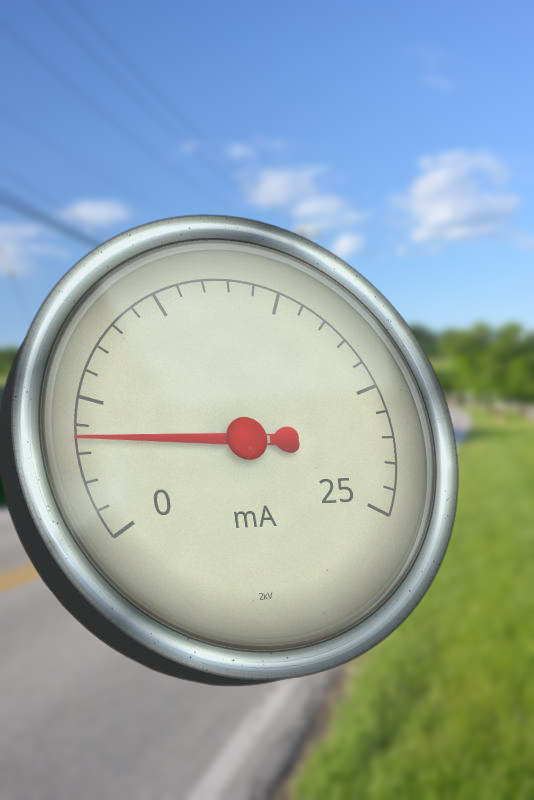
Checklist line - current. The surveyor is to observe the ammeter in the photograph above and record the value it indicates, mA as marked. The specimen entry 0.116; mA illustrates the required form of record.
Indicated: 3.5; mA
